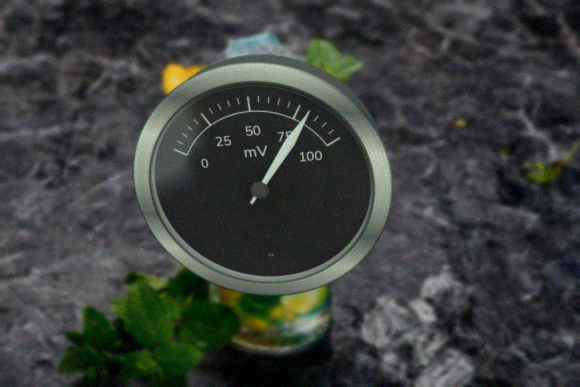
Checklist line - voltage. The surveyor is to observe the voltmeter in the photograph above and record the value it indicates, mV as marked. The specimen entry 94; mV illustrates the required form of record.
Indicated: 80; mV
